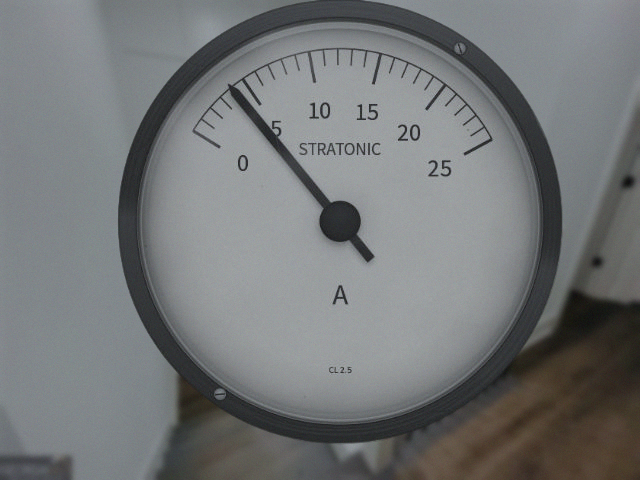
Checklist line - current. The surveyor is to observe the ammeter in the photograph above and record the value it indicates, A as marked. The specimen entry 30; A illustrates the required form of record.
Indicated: 4; A
